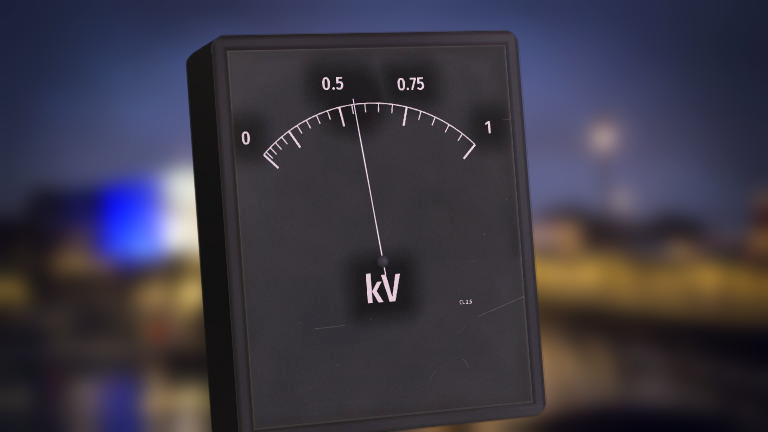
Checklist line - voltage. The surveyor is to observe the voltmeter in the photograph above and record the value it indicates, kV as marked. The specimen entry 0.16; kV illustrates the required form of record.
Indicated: 0.55; kV
